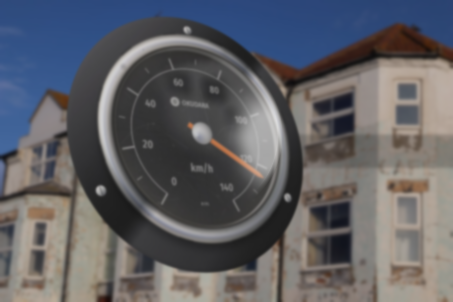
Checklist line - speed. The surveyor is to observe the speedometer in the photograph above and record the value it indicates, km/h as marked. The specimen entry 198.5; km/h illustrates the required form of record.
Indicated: 125; km/h
